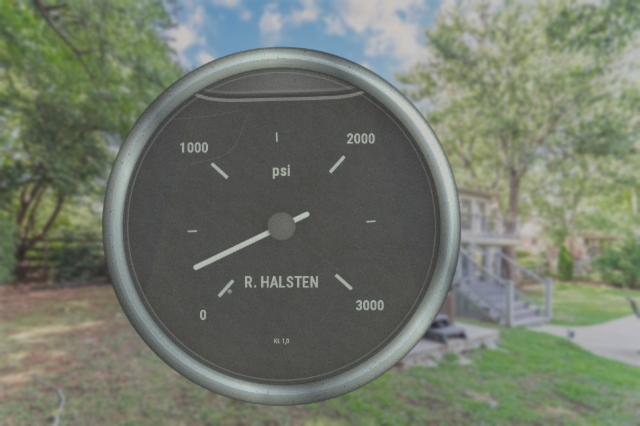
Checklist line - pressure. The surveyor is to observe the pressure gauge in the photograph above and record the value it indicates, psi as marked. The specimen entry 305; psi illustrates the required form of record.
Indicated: 250; psi
